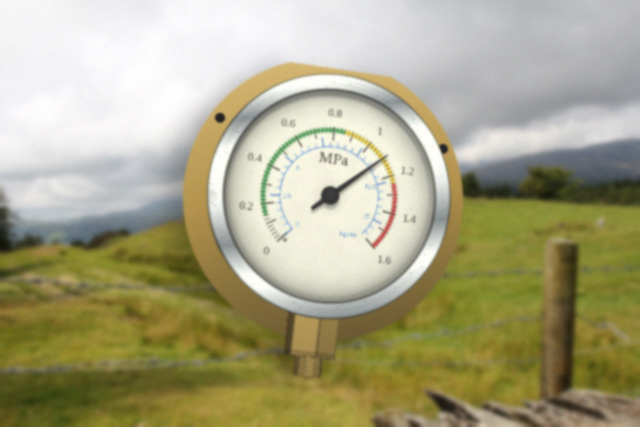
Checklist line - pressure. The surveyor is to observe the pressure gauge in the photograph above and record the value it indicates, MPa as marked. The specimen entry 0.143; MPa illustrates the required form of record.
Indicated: 1.1; MPa
